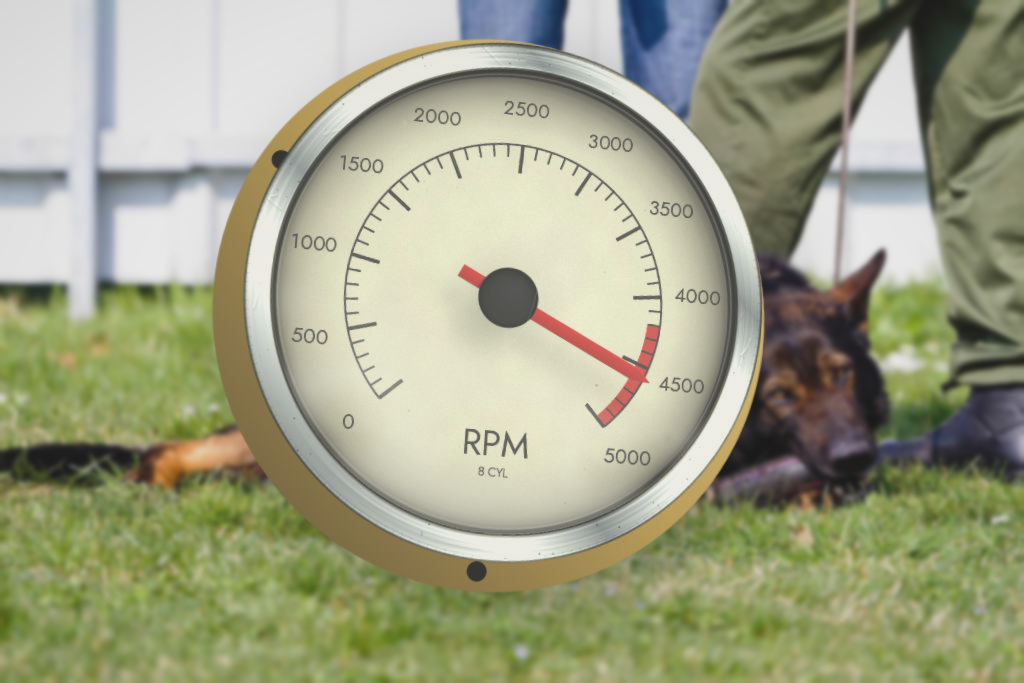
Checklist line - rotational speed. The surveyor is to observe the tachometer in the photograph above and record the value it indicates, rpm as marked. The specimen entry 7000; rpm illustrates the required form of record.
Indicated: 4600; rpm
